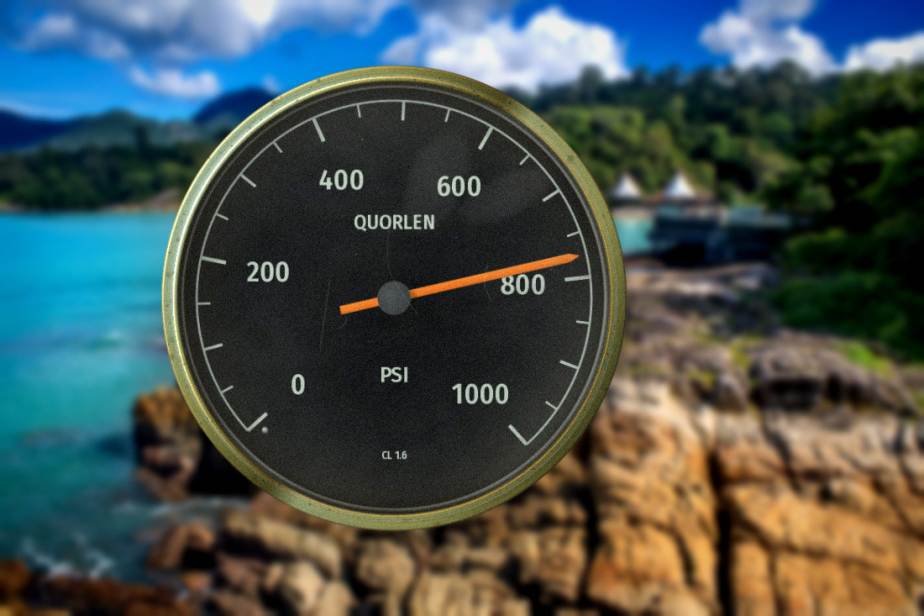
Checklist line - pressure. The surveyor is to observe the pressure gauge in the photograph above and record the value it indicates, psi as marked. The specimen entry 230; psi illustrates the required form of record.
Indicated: 775; psi
